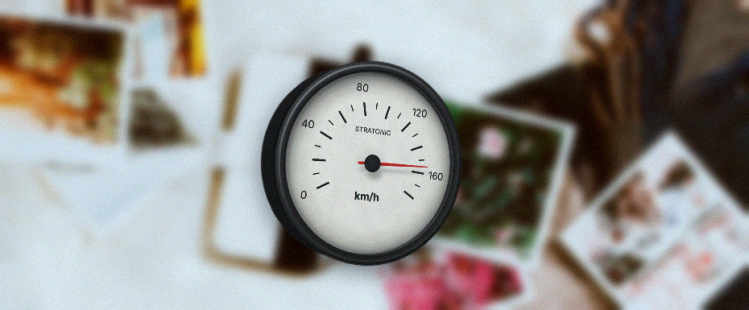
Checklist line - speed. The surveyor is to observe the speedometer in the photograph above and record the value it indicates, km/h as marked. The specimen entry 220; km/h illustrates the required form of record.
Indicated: 155; km/h
